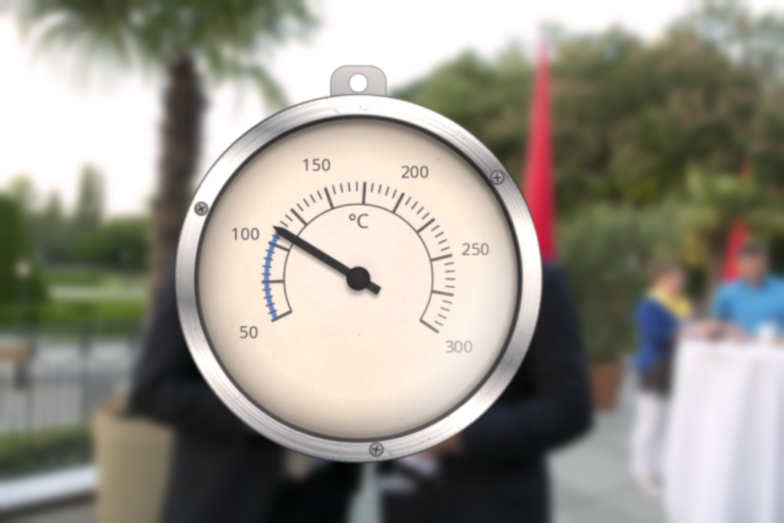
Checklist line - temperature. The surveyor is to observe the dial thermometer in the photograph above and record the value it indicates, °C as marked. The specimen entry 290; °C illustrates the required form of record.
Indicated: 110; °C
